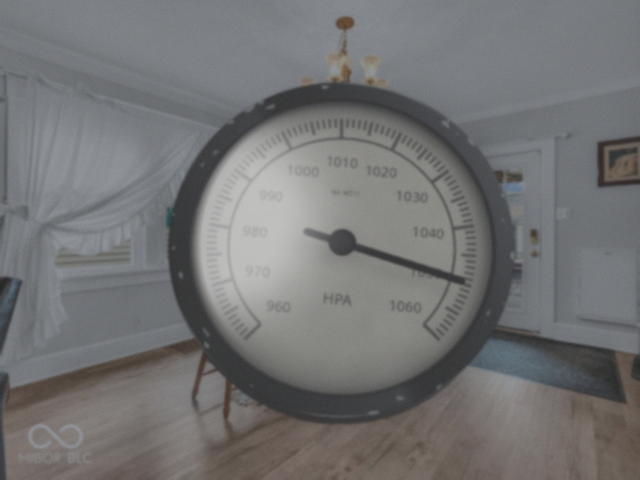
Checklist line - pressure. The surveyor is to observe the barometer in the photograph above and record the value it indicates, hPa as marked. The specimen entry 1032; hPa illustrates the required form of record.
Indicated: 1050; hPa
